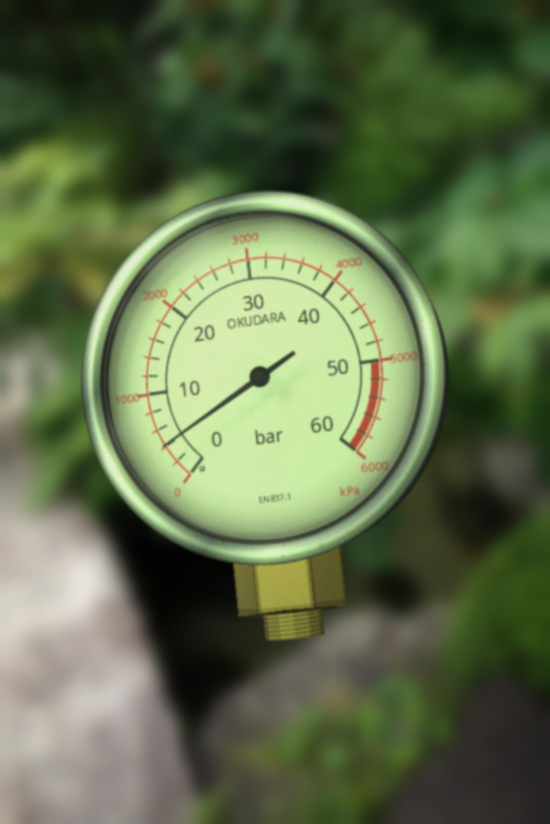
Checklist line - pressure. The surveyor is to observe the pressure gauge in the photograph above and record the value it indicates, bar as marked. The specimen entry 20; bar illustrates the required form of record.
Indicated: 4; bar
